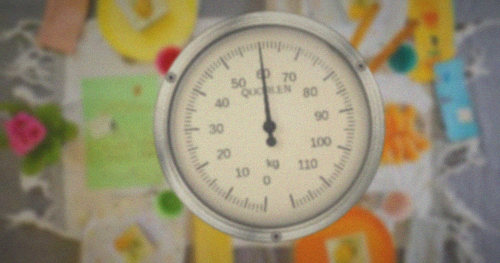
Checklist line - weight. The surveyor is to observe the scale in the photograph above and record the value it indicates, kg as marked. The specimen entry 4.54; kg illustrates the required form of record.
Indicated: 60; kg
